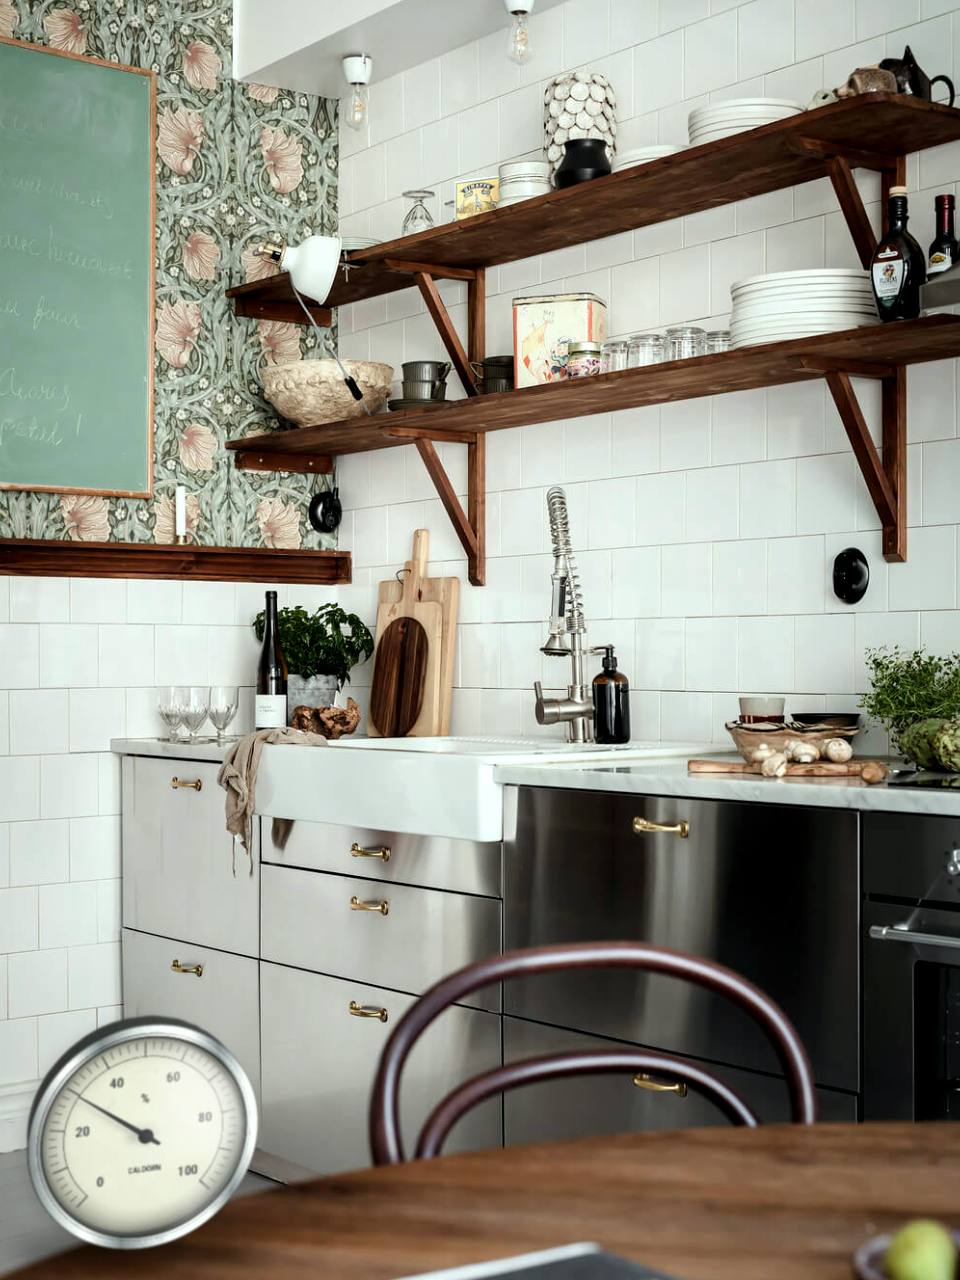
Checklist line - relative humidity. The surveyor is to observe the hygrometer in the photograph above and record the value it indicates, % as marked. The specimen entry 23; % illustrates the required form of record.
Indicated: 30; %
